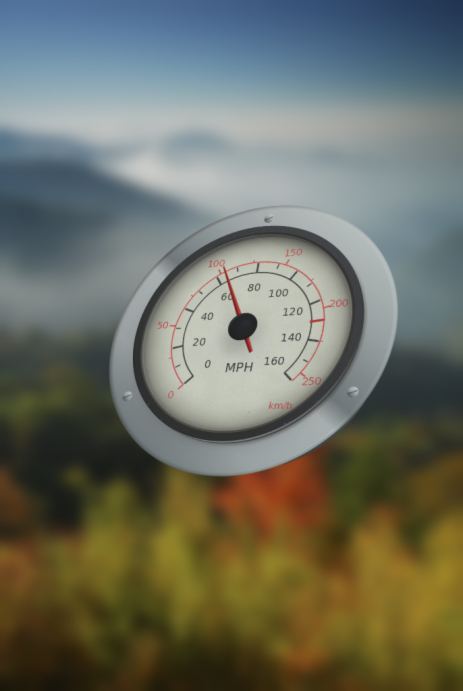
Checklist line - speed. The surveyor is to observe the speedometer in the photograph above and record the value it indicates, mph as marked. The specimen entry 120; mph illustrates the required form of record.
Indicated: 65; mph
